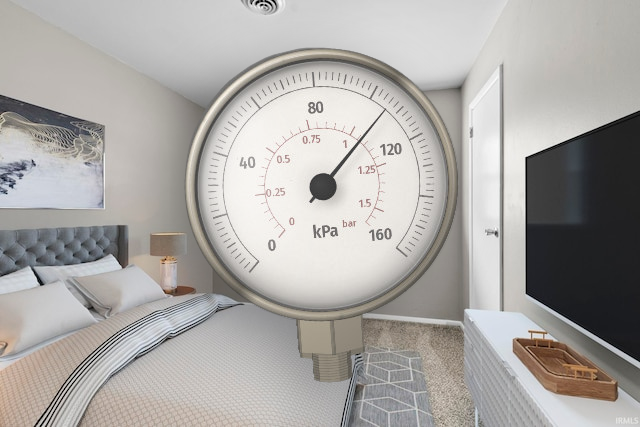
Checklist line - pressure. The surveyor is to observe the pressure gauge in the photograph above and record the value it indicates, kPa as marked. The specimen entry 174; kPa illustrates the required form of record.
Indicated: 106; kPa
